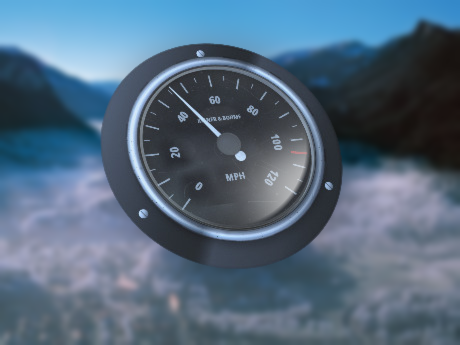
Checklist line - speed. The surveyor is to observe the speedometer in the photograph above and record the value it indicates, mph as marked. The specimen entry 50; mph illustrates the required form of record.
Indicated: 45; mph
